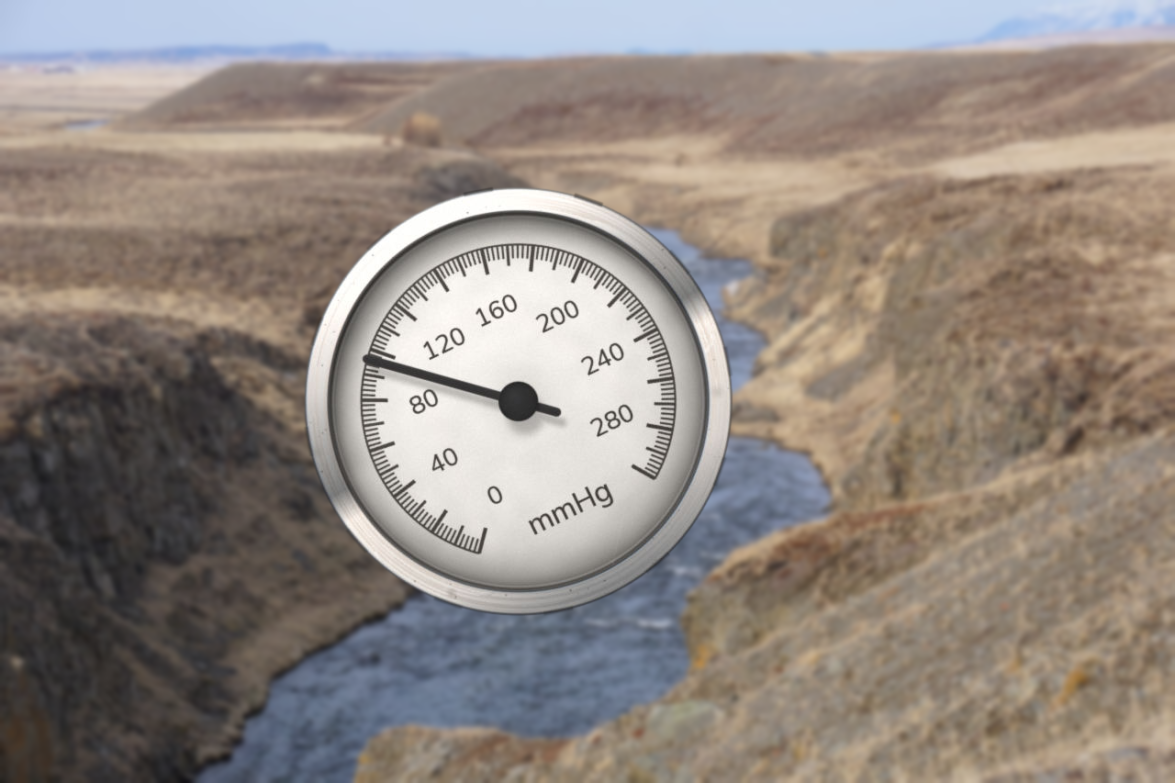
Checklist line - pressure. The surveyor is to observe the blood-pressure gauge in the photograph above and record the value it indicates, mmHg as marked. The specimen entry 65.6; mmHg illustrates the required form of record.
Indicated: 96; mmHg
